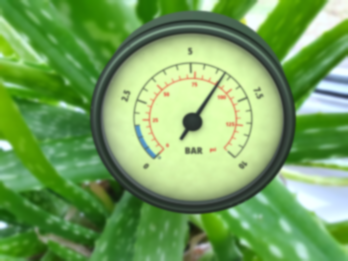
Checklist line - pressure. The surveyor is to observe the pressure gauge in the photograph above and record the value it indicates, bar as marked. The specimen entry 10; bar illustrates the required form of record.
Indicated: 6.25; bar
